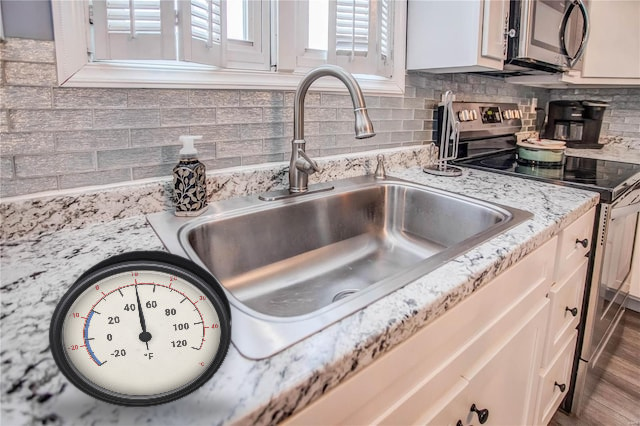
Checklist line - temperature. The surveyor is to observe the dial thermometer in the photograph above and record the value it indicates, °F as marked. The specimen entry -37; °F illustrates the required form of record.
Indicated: 50; °F
